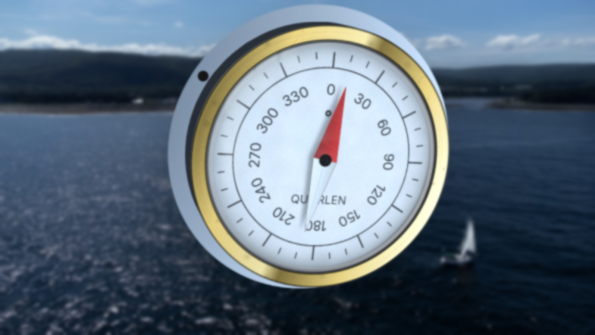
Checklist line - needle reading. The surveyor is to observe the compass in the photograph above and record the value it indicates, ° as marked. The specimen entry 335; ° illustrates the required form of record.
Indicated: 10; °
